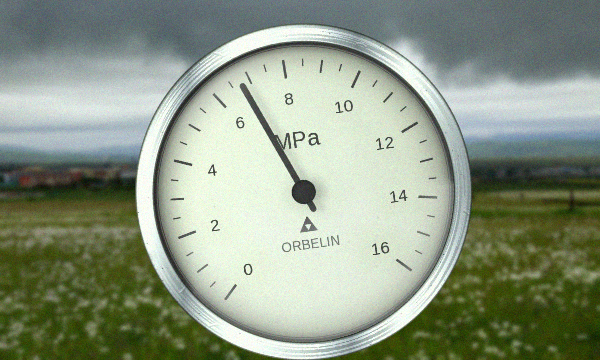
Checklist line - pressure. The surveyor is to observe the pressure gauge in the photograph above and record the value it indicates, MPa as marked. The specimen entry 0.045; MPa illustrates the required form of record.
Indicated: 6.75; MPa
